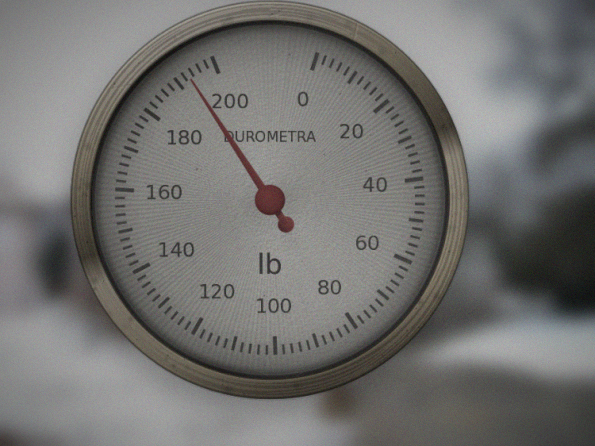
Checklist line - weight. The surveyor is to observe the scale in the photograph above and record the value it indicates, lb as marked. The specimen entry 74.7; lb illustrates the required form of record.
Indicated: 193; lb
